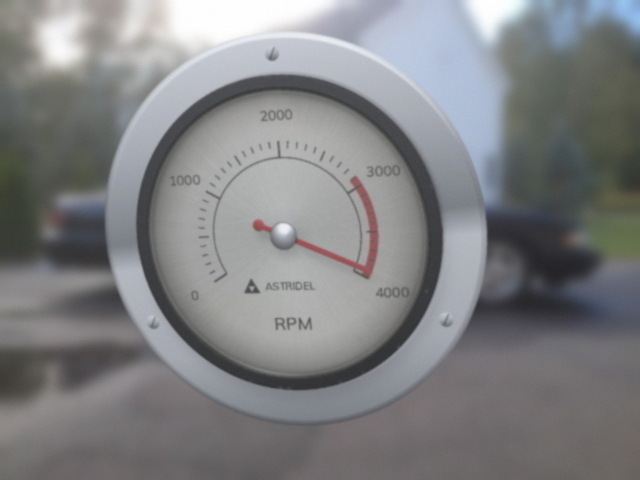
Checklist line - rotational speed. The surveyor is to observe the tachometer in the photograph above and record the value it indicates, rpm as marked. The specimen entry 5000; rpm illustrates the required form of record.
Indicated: 3900; rpm
